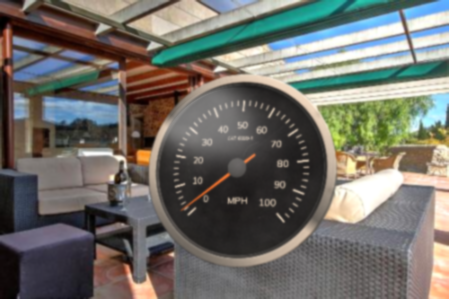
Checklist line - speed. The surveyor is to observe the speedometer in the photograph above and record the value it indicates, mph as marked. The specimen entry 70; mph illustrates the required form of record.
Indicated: 2; mph
